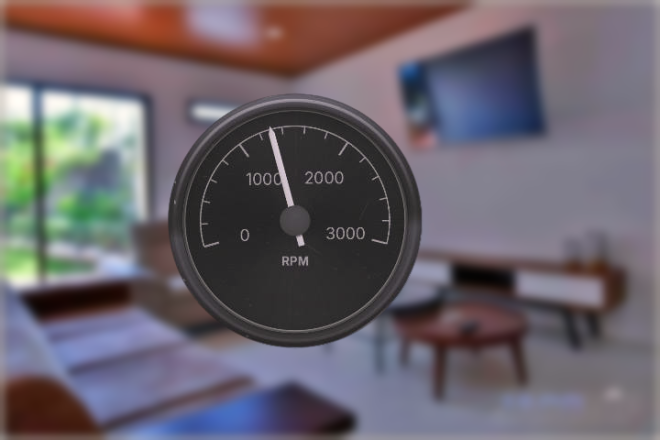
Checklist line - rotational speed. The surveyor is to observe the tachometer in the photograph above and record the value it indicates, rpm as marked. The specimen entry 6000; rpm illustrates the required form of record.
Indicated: 1300; rpm
